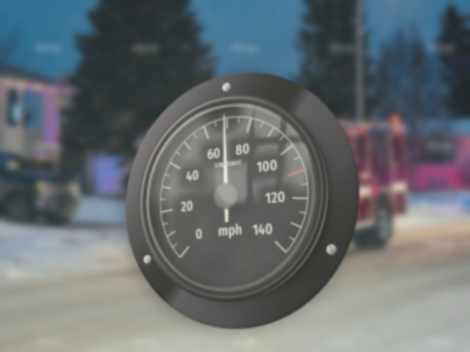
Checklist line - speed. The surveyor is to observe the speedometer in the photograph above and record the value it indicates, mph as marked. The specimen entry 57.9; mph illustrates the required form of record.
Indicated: 70; mph
